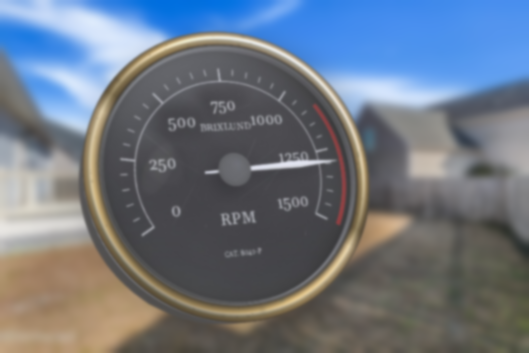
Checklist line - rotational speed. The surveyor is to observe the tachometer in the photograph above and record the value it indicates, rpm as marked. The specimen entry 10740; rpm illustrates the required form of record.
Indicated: 1300; rpm
